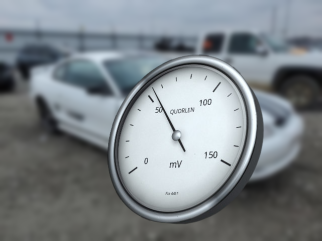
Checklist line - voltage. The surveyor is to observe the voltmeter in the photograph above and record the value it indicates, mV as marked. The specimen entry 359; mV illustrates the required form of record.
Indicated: 55; mV
